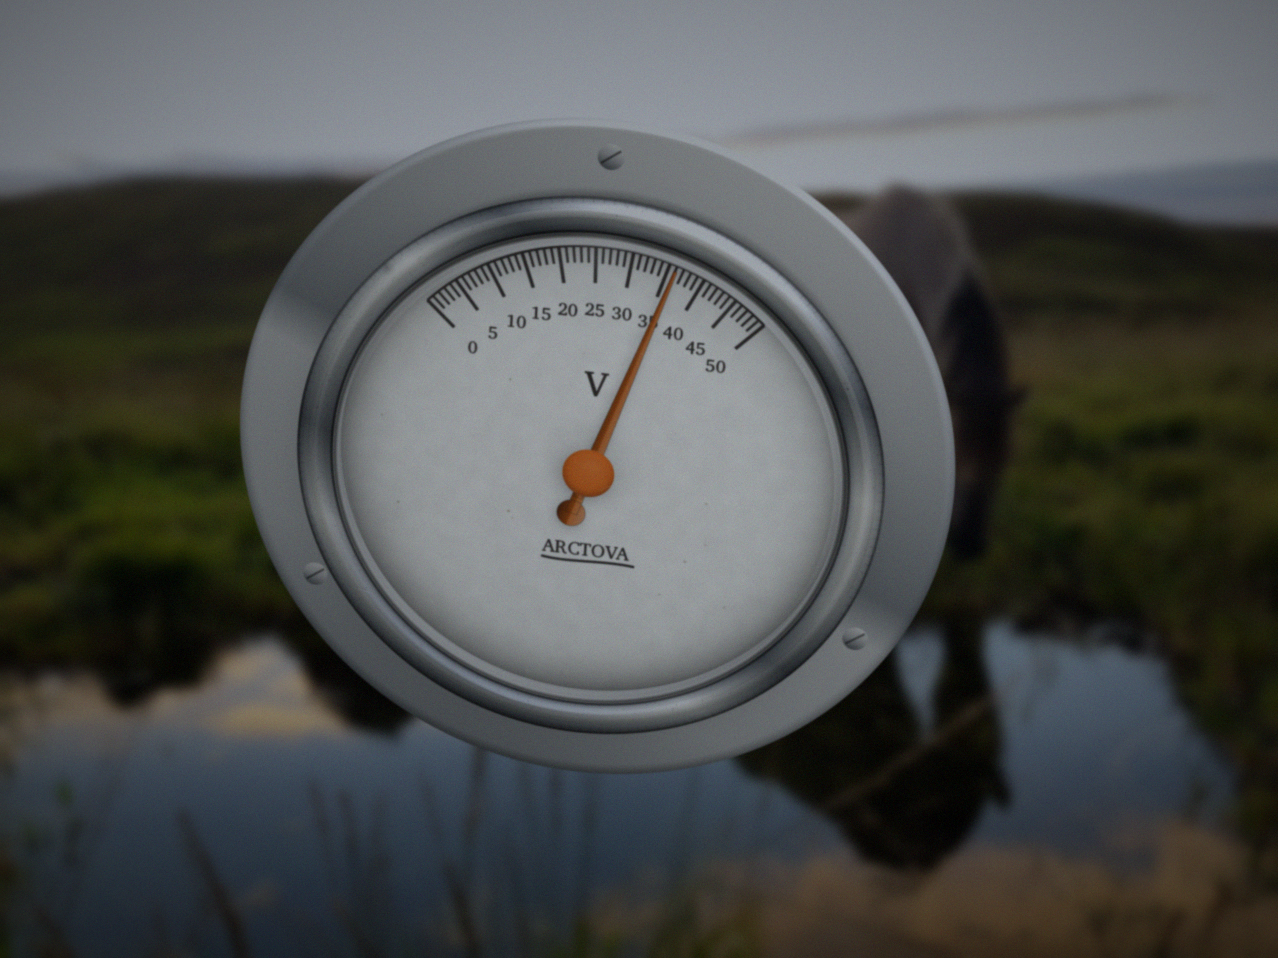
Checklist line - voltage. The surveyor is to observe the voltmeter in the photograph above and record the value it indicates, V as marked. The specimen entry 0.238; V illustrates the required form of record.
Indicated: 36; V
